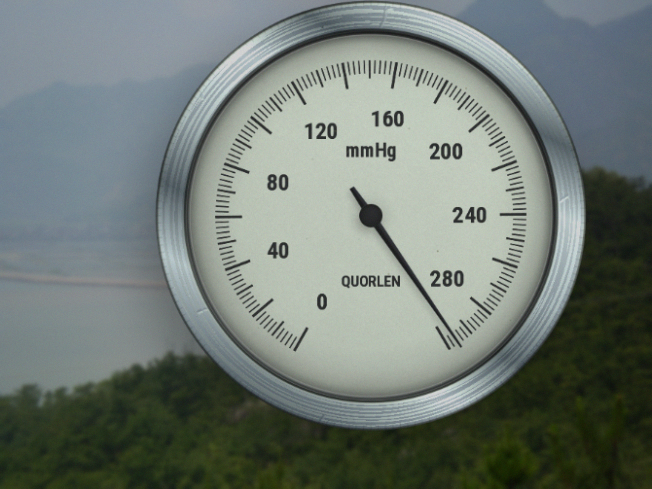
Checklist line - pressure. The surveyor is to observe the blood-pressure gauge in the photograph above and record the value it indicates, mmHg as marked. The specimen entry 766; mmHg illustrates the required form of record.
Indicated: 296; mmHg
